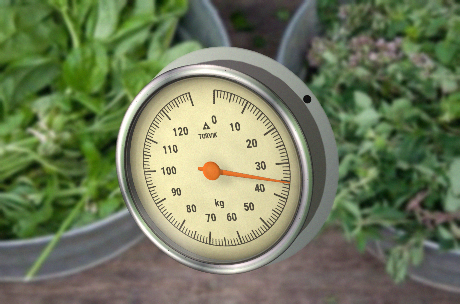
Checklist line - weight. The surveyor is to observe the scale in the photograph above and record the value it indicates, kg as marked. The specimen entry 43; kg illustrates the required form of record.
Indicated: 35; kg
